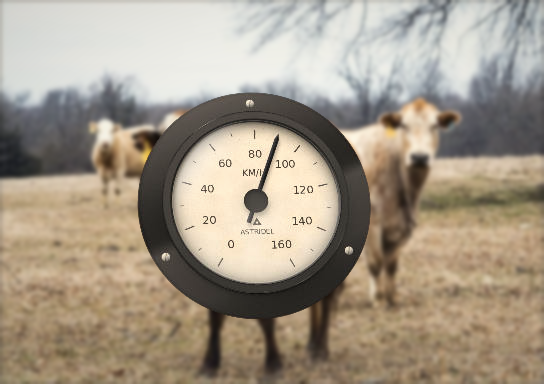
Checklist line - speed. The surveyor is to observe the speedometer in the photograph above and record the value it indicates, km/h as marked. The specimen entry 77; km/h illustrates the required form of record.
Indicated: 90; km/h
